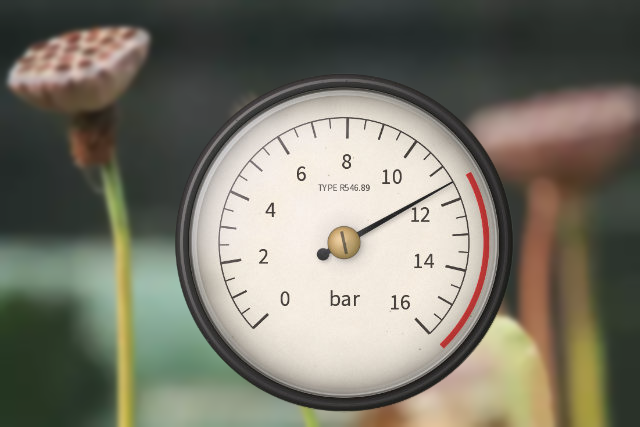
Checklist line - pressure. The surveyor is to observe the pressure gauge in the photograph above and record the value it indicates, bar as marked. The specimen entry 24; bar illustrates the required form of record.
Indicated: 11.5; bar
